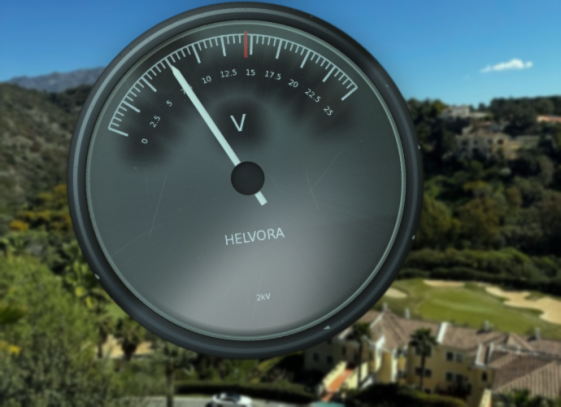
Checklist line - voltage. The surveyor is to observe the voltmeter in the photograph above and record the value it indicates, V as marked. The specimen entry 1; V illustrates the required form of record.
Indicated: 7.5; V
